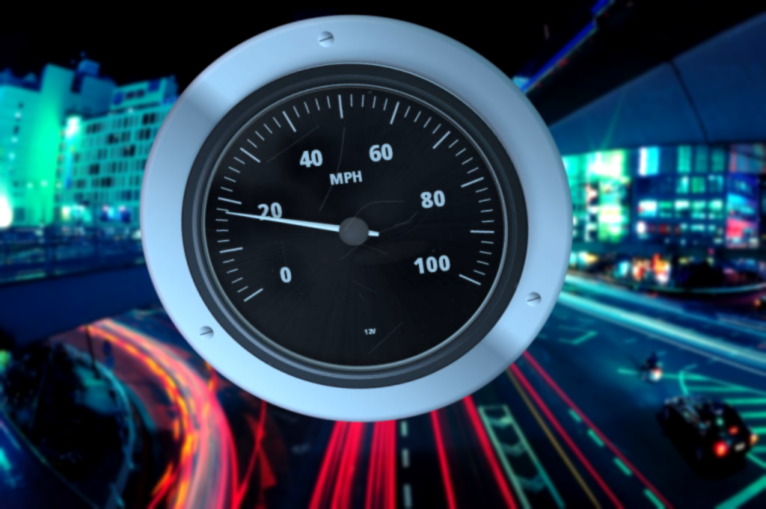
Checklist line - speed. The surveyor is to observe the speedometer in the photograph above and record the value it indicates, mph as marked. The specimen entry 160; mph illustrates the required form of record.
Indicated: 18; mph
